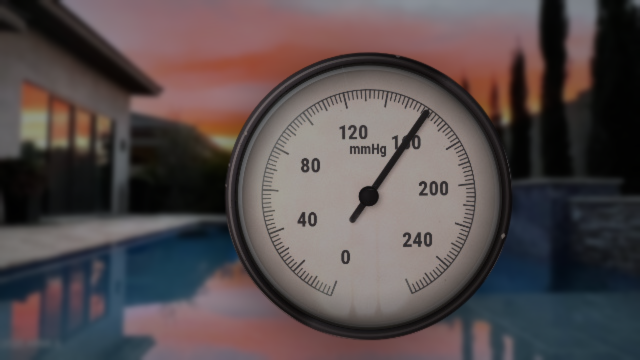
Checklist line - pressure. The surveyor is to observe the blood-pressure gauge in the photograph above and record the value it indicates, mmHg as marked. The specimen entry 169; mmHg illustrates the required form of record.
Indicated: 160; mmHg
